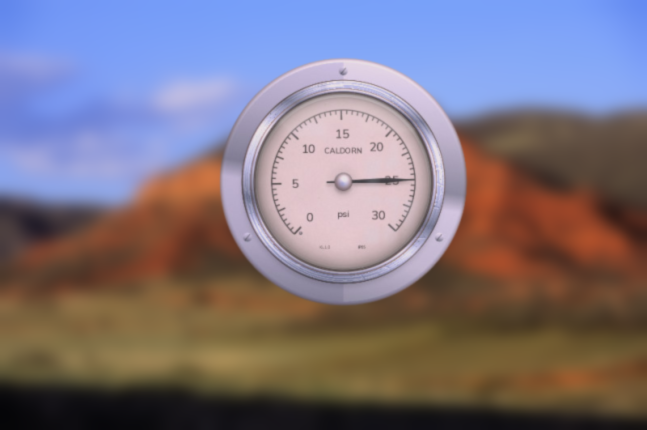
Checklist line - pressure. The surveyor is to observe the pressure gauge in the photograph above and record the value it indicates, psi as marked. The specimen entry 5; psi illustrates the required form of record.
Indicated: 25; psi
